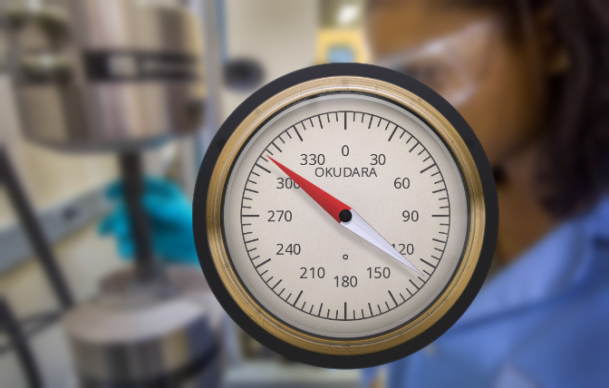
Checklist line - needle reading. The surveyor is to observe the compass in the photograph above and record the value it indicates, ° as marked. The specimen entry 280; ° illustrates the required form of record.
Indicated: 307.5; °
